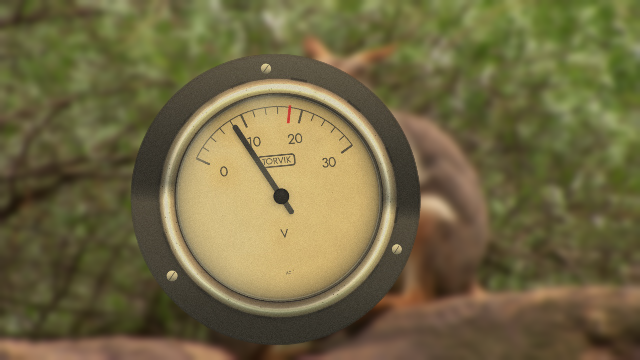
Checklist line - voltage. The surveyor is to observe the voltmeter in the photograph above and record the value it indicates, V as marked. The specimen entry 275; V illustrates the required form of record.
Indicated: 8; V
